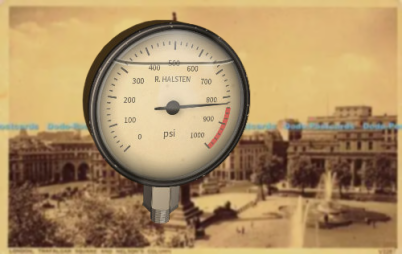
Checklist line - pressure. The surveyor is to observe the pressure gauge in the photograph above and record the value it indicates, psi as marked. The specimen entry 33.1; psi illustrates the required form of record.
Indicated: 820; psi
